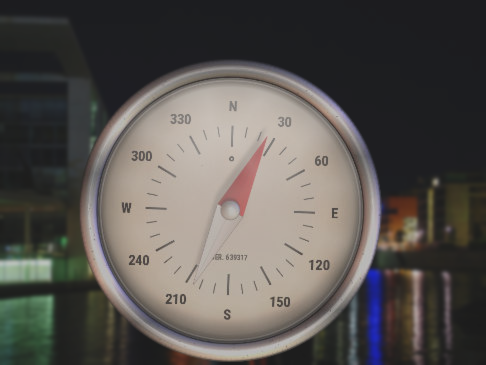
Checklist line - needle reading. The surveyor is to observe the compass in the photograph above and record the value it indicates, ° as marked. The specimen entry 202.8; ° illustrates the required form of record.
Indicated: 25; °
